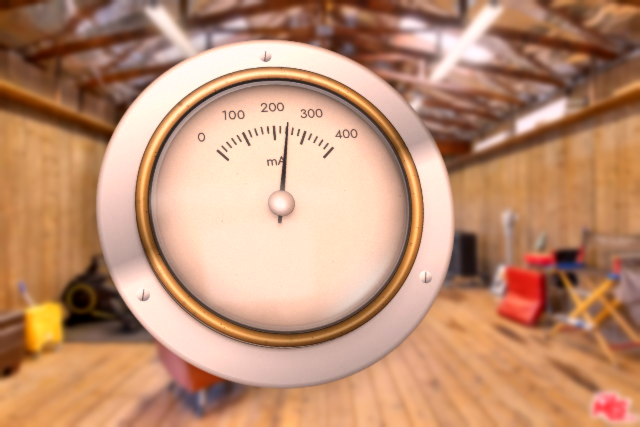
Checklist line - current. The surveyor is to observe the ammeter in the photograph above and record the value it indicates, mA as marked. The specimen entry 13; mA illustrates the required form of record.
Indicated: 240; mA
